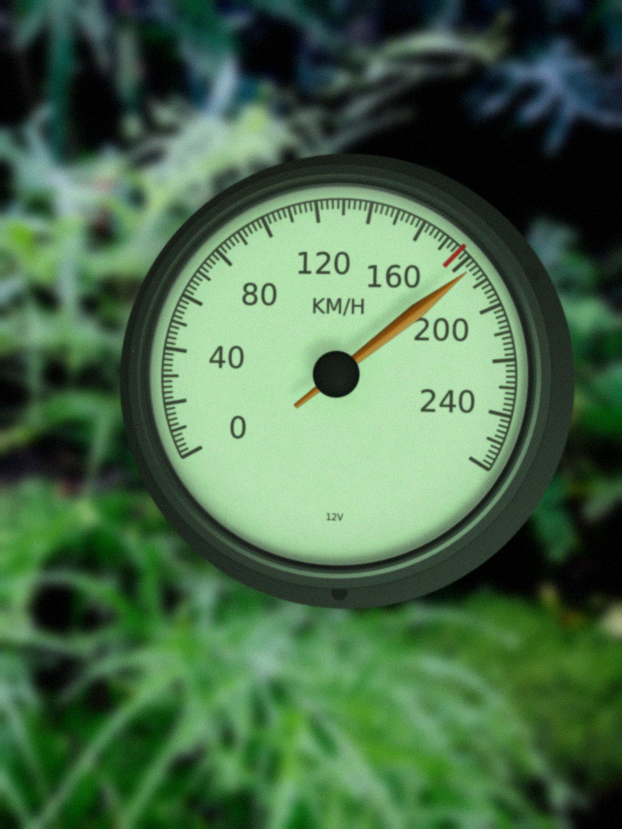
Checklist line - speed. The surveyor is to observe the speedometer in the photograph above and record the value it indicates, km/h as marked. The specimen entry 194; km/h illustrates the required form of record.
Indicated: 184; km/h
